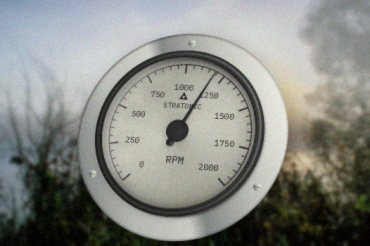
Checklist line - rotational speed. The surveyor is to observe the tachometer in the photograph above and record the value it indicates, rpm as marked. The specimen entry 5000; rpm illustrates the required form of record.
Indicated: 1200; rpm
